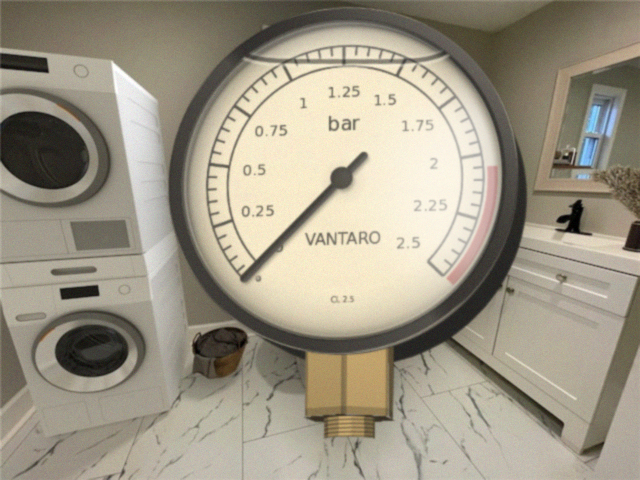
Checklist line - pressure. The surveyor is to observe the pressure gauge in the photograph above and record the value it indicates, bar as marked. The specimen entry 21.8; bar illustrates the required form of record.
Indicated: 0; bar
